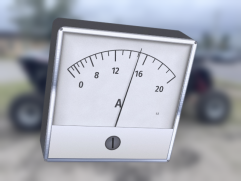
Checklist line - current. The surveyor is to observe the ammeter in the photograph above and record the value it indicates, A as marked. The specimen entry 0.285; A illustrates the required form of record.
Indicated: 15; A
